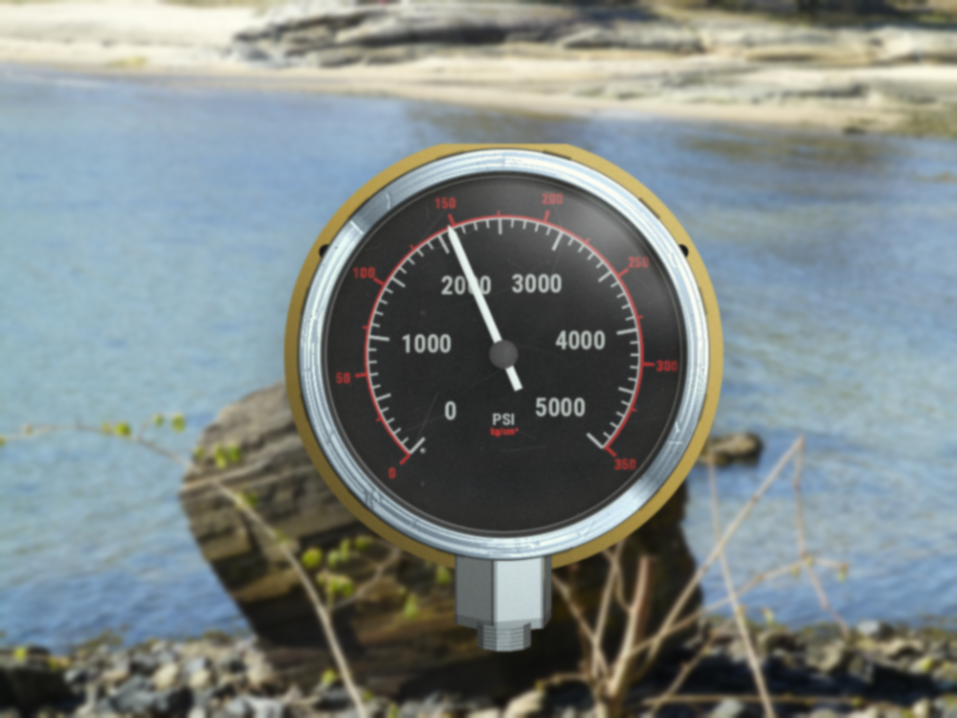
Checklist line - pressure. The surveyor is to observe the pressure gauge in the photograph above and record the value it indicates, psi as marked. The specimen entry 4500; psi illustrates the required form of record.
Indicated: 2100; psi
